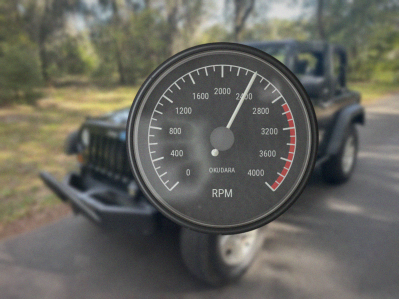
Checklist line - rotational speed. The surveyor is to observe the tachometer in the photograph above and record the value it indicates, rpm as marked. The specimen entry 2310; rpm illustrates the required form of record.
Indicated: 2400; rpm
